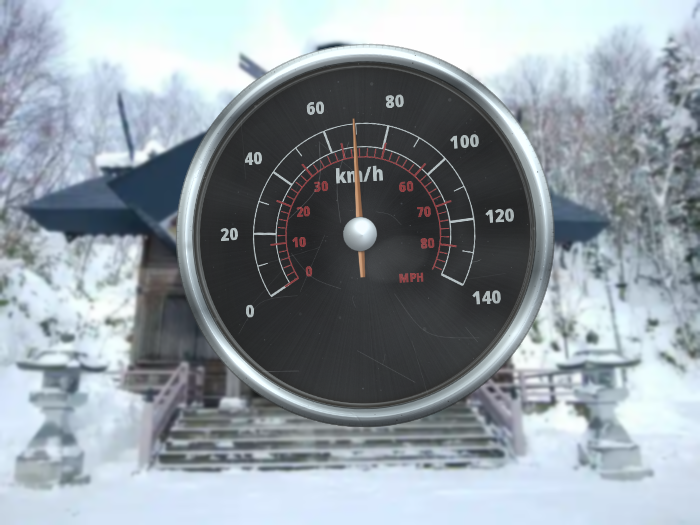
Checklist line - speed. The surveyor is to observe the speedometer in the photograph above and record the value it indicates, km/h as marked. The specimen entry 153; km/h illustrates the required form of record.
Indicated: 70; km/h
